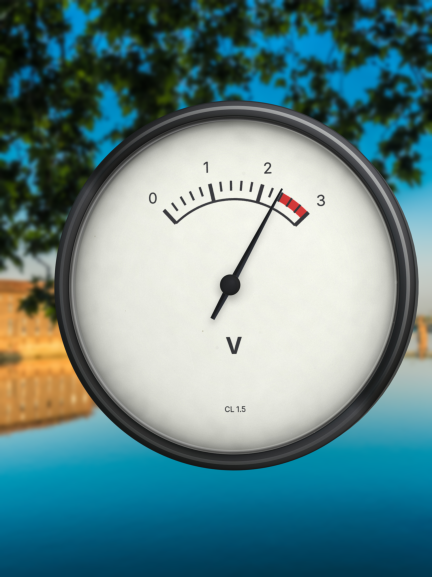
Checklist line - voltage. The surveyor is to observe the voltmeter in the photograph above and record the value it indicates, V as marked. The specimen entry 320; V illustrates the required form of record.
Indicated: 2.4; V
